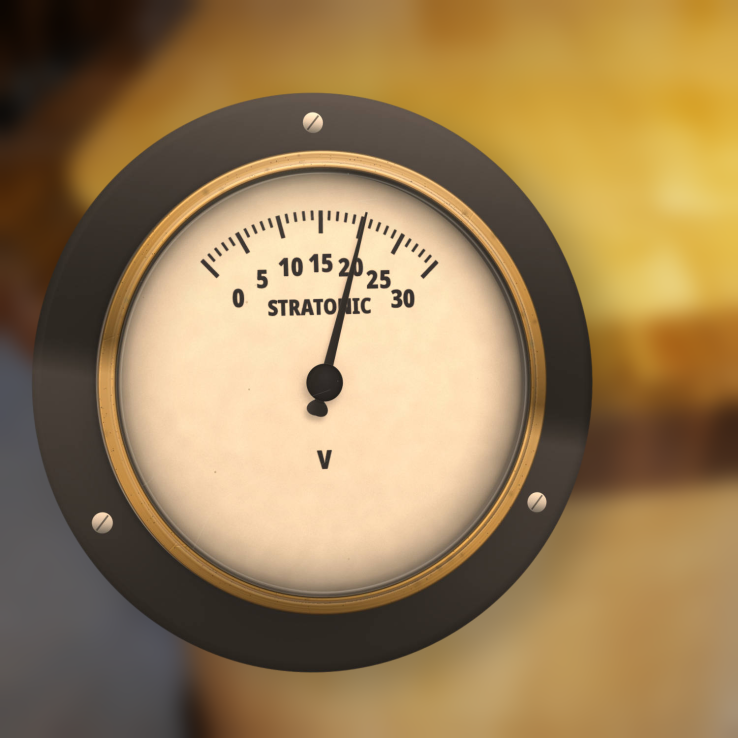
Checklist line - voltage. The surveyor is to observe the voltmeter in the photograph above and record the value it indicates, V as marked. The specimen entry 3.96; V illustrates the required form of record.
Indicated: 20; V
